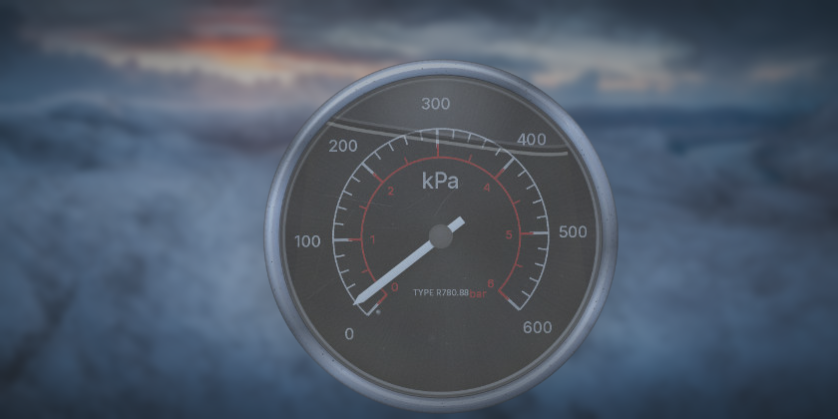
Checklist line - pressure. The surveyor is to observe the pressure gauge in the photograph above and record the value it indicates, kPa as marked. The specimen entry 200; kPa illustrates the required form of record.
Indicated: 20; kPa
